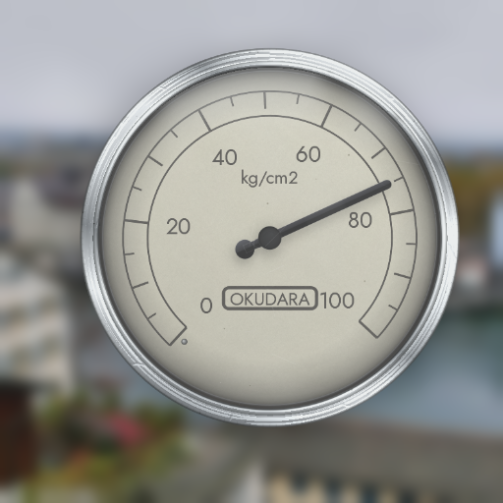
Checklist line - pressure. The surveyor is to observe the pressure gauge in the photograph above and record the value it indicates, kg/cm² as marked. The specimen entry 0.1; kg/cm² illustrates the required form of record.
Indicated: 75; kg/cm²
